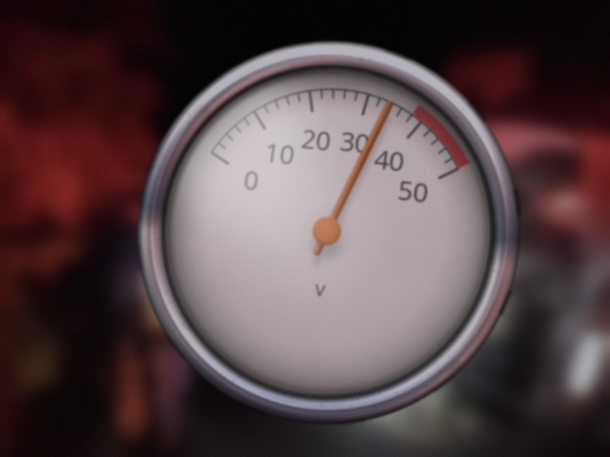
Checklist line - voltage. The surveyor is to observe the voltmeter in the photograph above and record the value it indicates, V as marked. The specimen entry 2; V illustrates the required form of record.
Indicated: 34; V
